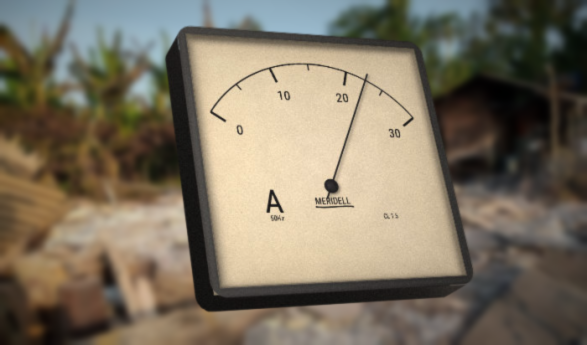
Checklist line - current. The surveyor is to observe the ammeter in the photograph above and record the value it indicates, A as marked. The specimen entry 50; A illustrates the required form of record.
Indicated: 22.5; A
